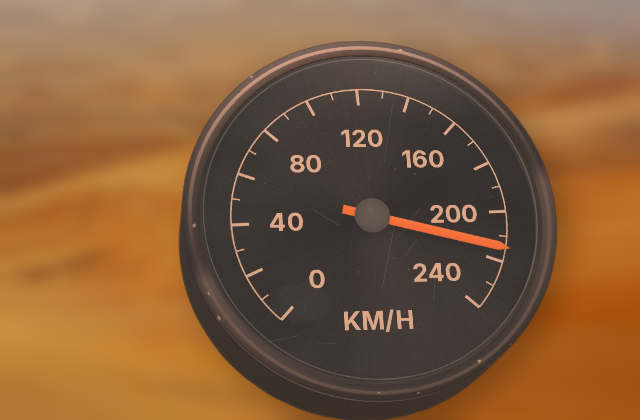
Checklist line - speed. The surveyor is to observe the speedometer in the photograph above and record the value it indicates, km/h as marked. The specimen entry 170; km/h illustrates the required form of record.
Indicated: 215; km/h
